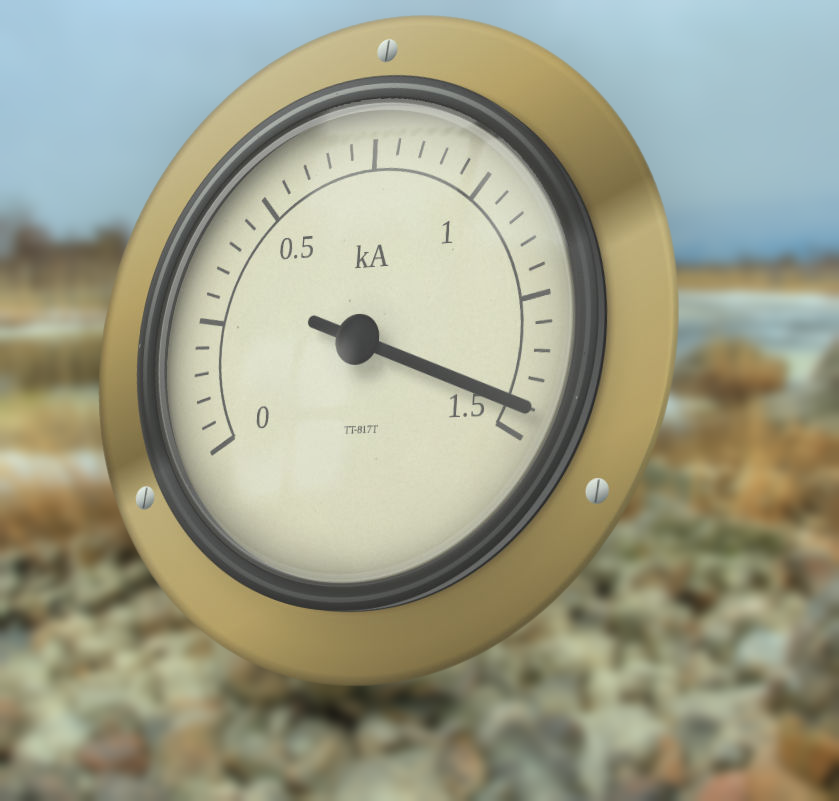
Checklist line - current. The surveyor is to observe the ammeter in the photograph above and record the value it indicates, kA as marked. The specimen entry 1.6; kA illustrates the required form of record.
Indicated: 1.45; kA
